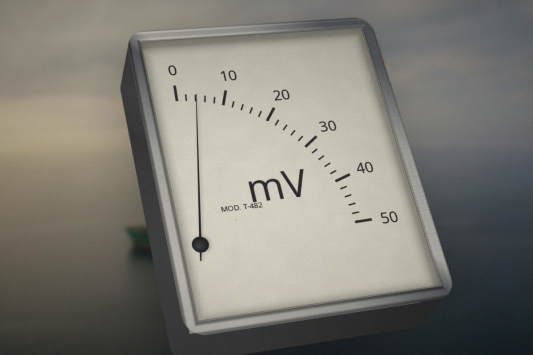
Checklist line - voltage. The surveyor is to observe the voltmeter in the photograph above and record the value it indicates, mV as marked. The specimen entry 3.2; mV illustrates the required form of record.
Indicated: 4; mV
